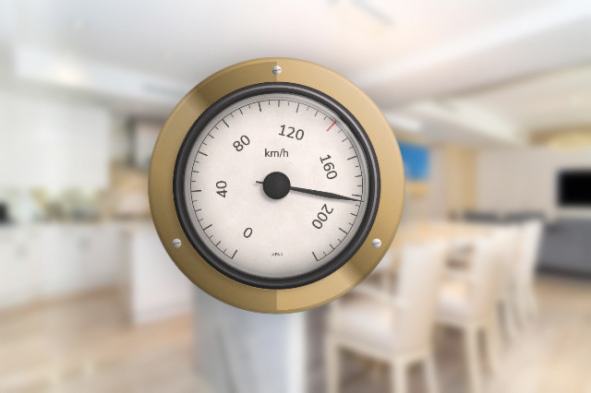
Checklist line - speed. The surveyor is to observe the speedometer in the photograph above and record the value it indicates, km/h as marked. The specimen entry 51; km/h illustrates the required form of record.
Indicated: 182.5; km/h
